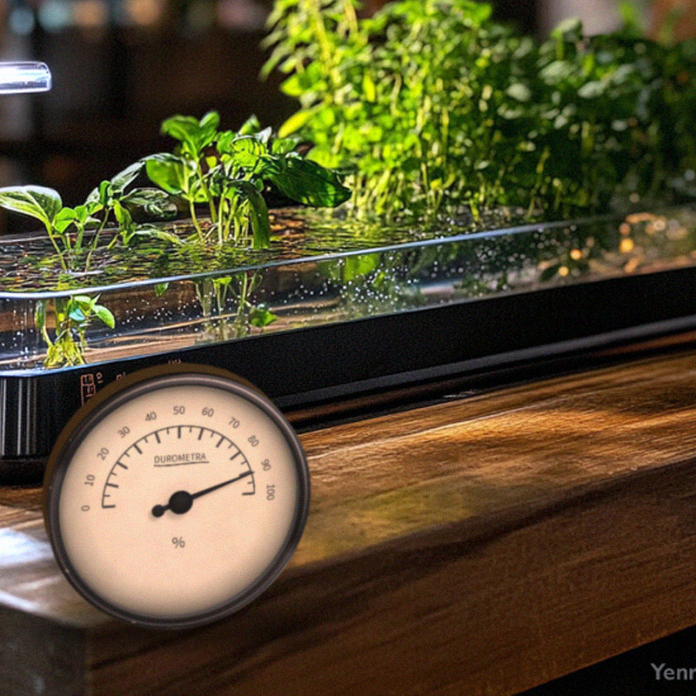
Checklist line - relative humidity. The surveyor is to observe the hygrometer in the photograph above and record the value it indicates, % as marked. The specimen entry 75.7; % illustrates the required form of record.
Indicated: 90; %
